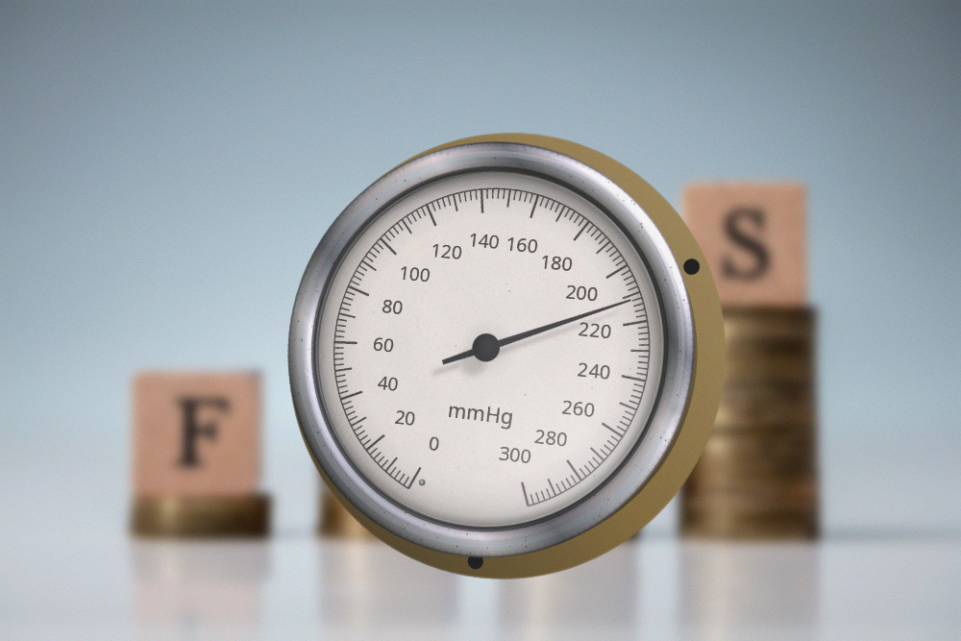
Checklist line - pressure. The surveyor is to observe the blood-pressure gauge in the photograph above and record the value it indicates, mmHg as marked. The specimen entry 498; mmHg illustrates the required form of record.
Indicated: 212; mmHg
